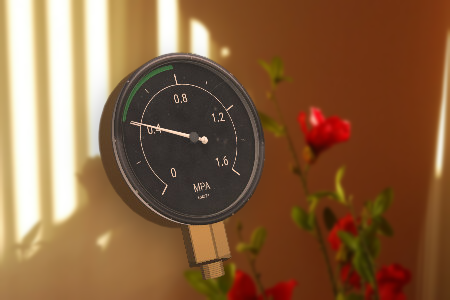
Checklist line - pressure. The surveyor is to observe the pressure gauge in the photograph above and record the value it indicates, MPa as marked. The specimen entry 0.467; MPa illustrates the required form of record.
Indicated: 0.4; MPa
